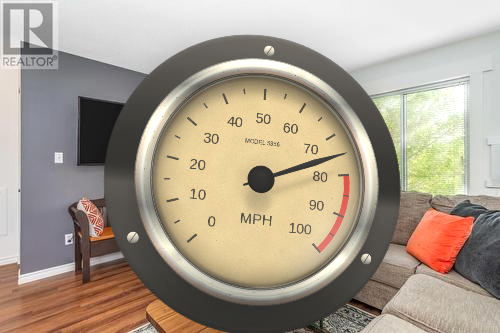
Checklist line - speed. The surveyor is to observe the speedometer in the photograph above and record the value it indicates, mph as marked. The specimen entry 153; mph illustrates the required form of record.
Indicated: 75; mph
